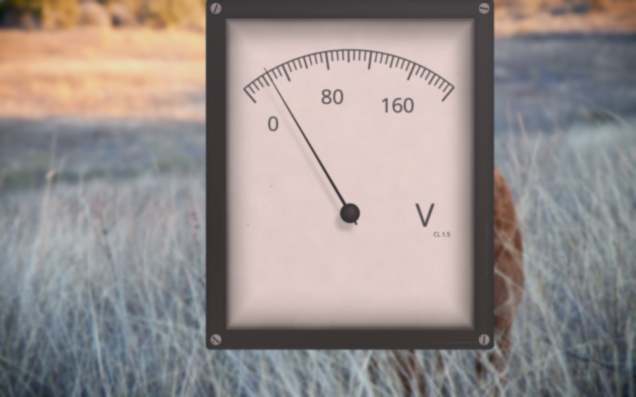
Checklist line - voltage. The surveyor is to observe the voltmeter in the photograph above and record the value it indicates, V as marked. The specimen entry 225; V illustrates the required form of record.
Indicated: 25; V
